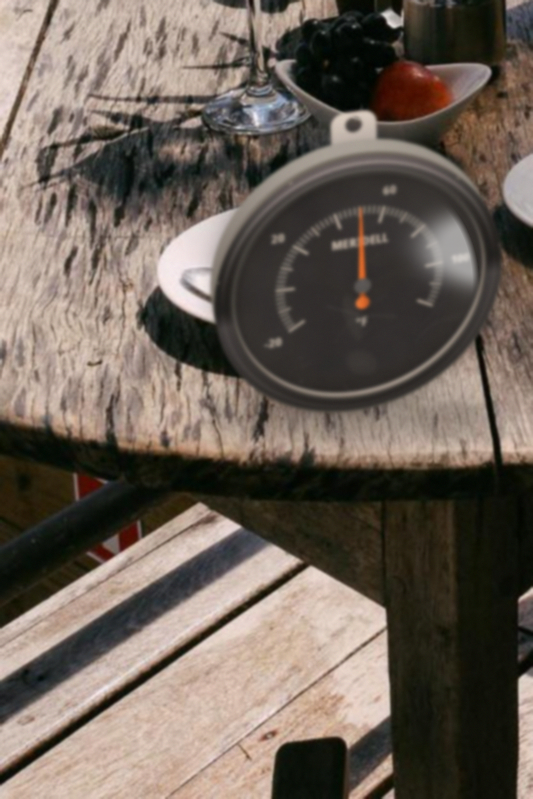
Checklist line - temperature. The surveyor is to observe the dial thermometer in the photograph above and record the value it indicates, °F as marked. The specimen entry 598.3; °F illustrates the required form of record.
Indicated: 50; °F
